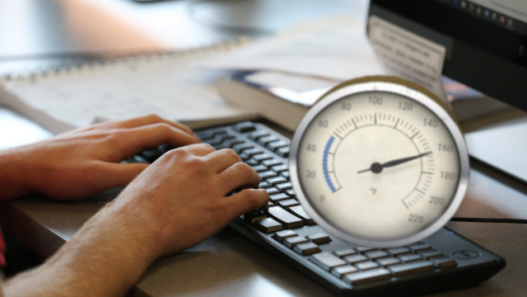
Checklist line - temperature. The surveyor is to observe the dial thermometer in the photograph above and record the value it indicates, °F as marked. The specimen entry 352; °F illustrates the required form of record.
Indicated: 160; °F
